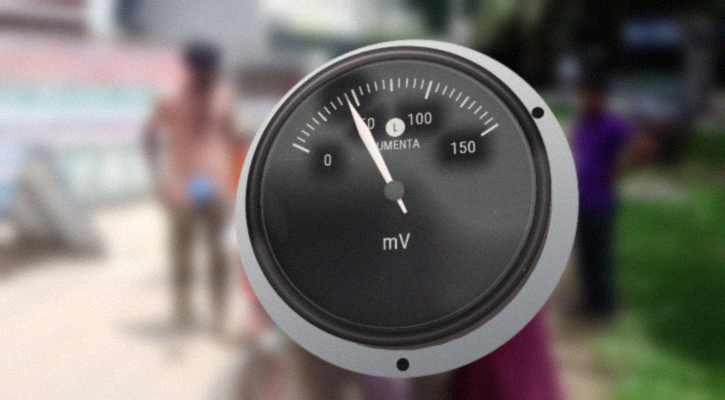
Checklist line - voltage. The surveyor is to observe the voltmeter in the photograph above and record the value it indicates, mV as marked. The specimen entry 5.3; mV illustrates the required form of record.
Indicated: 45; mV
